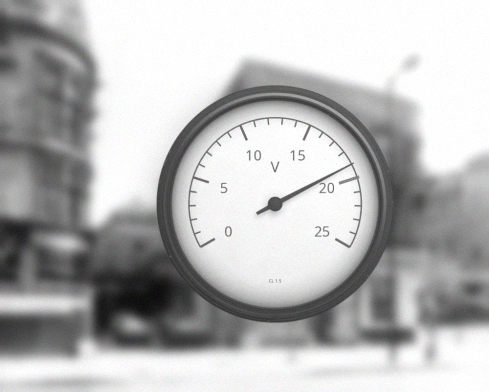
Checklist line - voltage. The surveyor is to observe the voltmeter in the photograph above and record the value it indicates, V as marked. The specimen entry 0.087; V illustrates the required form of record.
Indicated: 19; V
